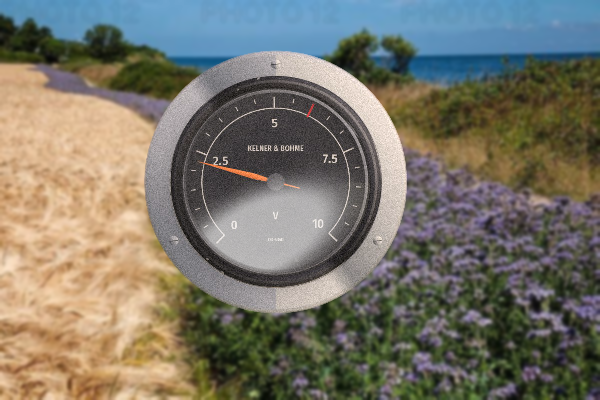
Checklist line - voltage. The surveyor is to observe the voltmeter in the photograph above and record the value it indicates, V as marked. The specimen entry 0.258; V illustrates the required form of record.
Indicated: 2.25; V
